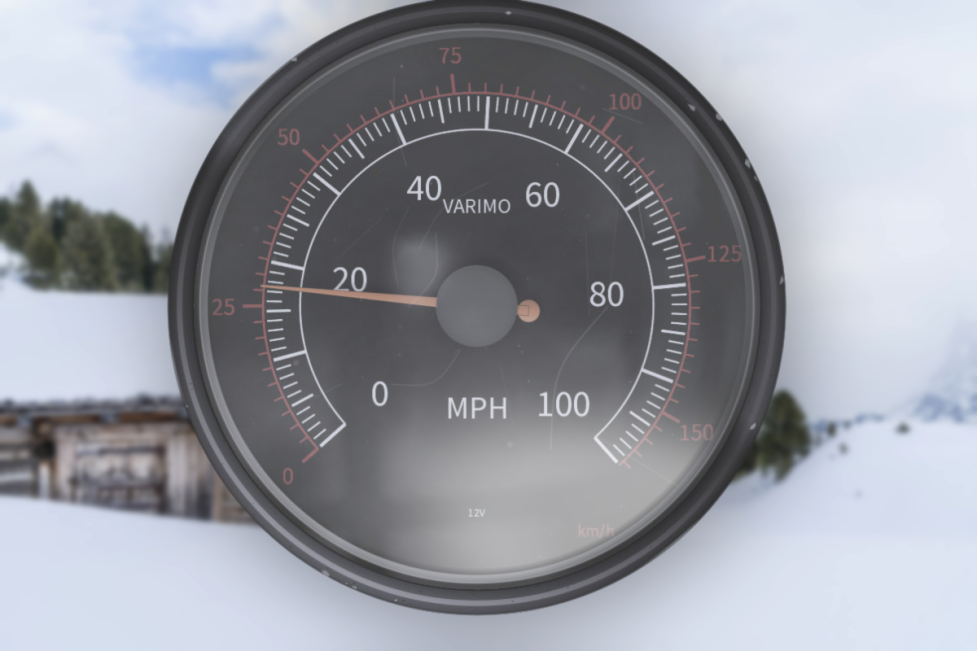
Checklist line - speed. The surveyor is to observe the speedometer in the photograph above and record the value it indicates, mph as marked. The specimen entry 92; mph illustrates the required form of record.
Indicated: 17.5; mph
